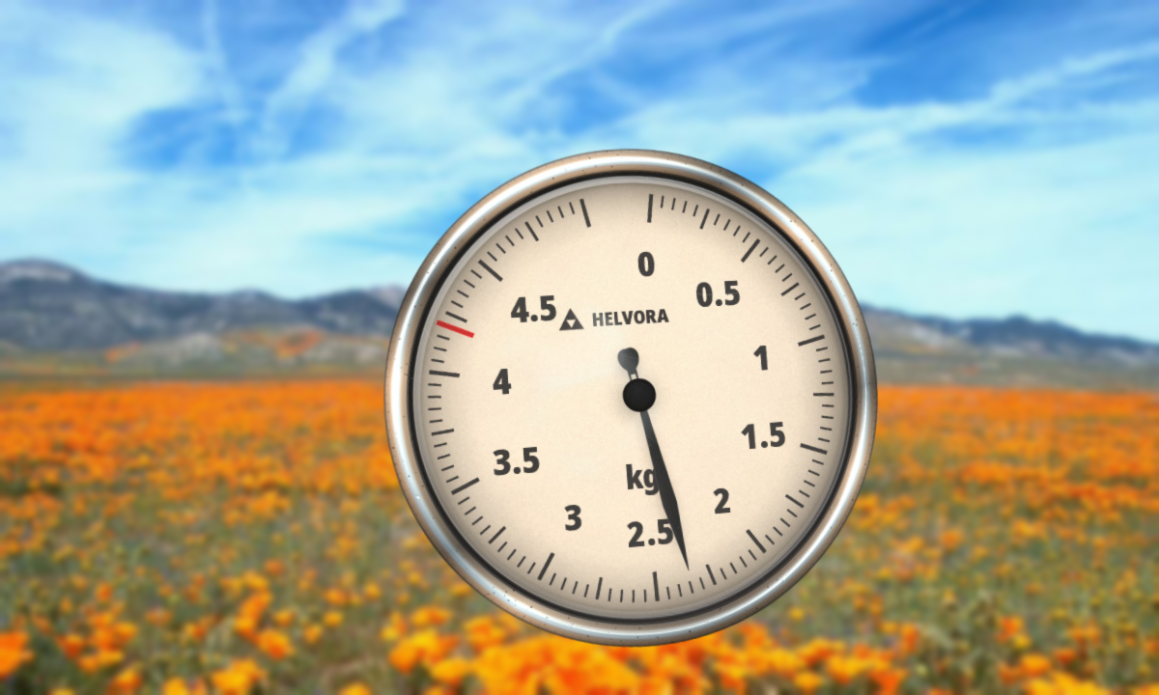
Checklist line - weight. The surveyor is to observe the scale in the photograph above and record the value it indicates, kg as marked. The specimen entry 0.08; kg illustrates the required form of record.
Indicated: 2.35; kg
